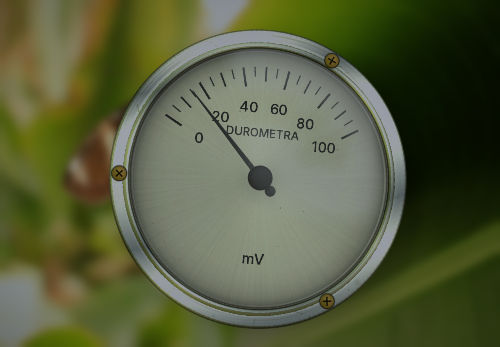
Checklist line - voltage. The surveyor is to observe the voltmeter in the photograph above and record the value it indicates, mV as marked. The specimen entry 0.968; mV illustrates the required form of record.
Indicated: 15; mV
